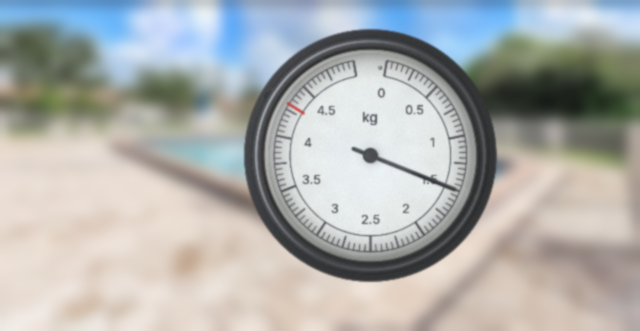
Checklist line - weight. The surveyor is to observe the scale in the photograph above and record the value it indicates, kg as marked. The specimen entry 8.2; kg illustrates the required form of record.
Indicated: 1.5; kg
